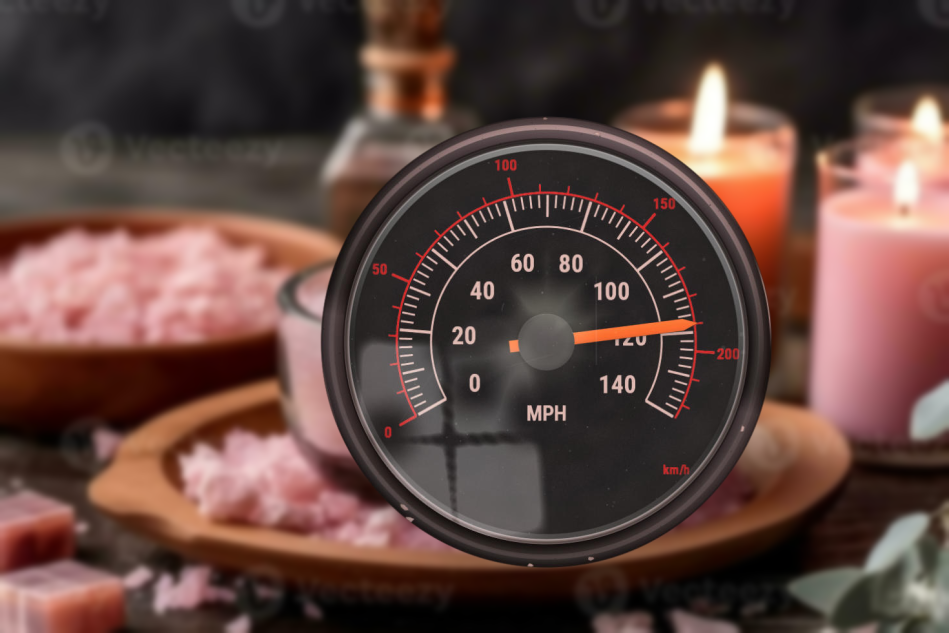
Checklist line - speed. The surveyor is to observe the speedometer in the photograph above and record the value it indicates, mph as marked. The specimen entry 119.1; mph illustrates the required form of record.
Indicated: 118; mph
